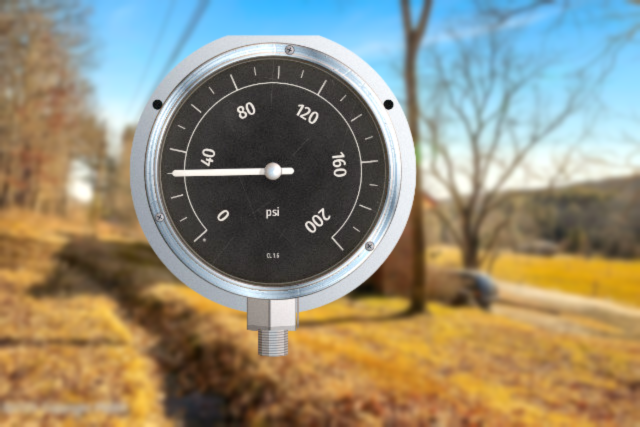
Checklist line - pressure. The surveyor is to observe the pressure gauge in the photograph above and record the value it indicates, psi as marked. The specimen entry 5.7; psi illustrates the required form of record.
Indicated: 30; psi
